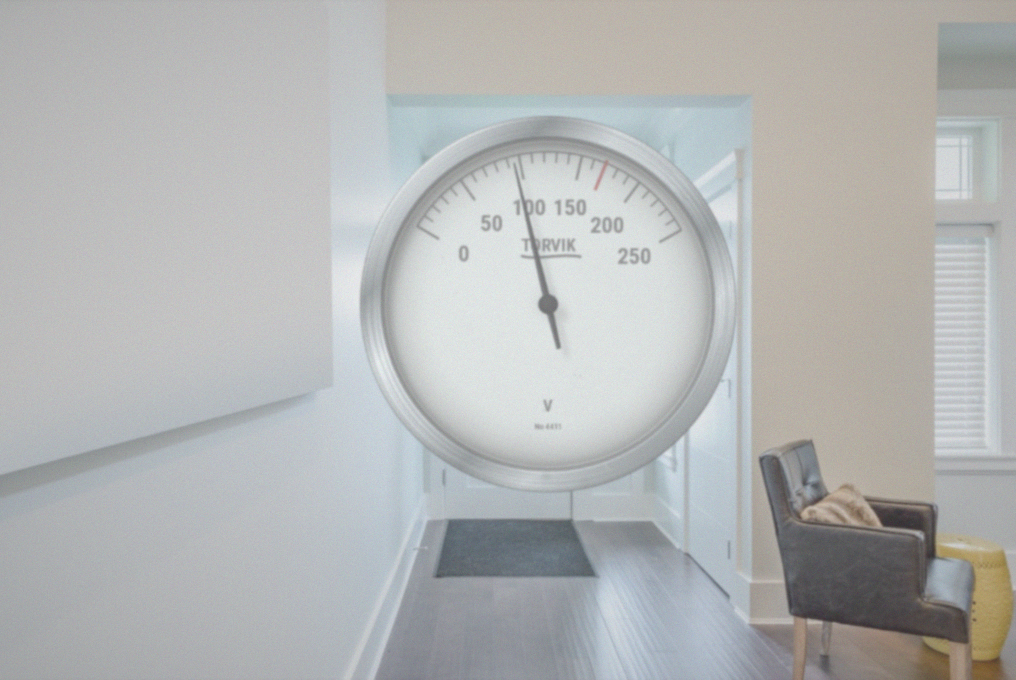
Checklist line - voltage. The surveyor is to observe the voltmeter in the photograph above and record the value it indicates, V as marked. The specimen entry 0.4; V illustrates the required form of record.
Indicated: 95; V
